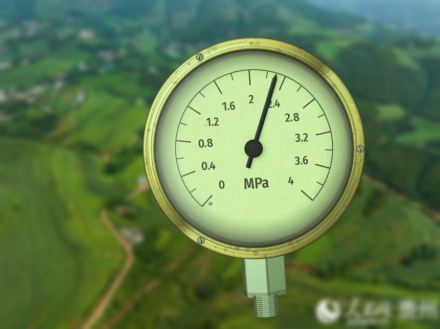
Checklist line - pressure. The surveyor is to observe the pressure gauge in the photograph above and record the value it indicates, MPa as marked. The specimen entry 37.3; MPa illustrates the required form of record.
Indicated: 2.3; MPa
